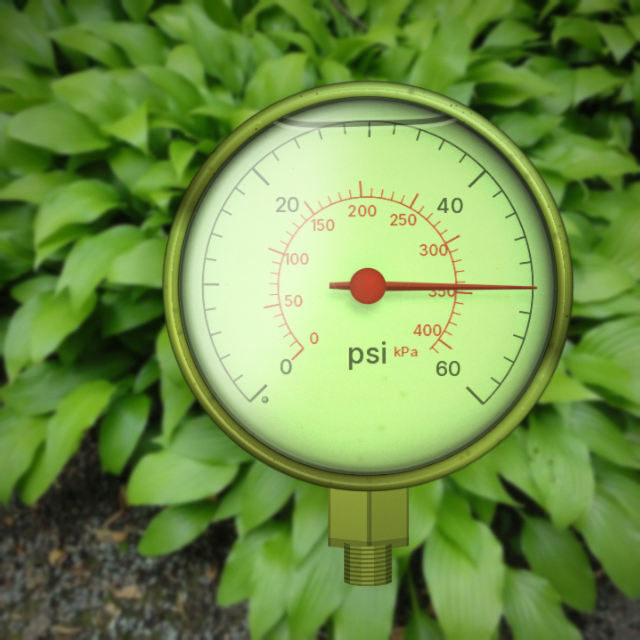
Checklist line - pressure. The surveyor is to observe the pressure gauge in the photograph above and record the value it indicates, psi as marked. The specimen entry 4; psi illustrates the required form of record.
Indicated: 50; psi
